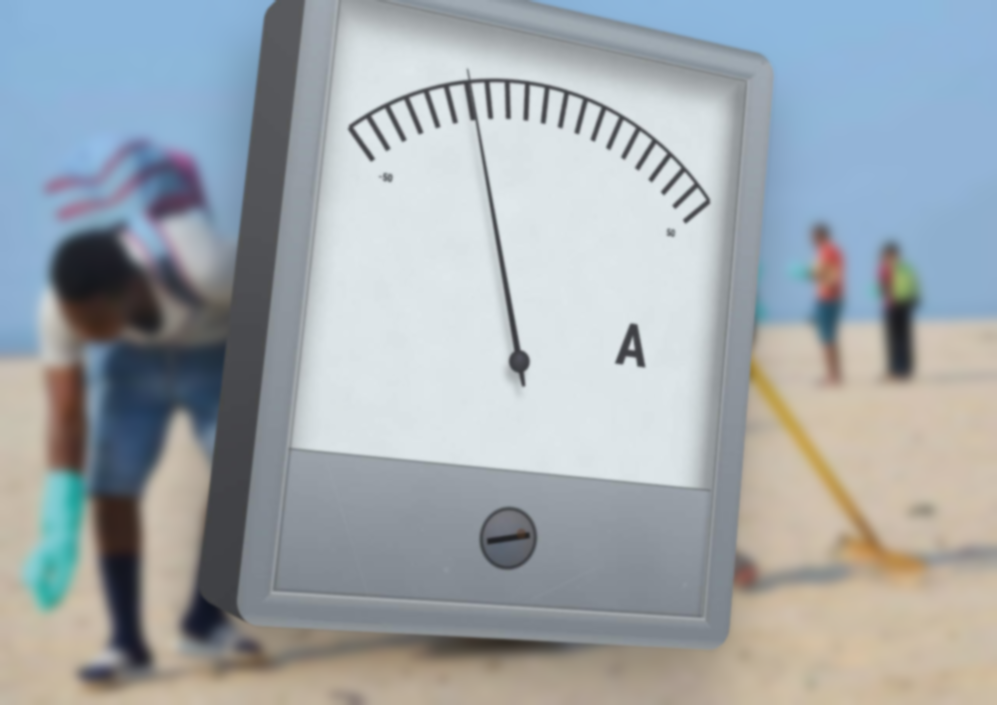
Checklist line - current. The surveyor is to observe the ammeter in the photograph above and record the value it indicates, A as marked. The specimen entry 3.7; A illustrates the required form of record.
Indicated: -20; A
